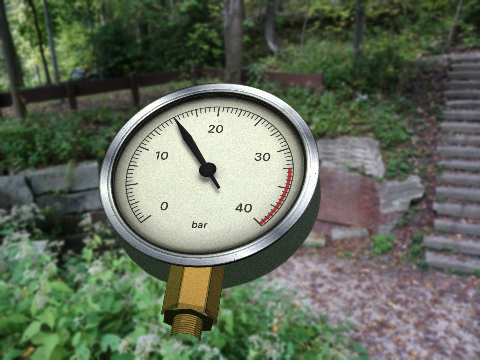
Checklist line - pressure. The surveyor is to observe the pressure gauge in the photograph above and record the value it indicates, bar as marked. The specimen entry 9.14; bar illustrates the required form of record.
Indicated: 15; bar
